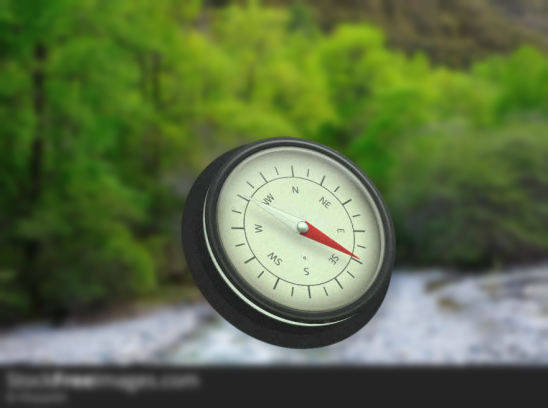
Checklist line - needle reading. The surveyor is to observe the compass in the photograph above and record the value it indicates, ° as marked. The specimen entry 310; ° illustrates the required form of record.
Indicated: 120; °
